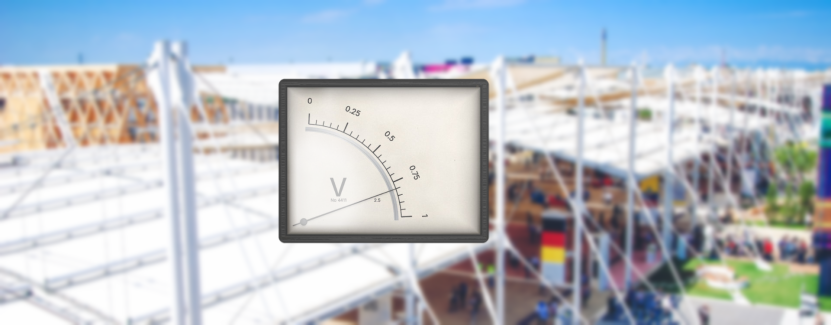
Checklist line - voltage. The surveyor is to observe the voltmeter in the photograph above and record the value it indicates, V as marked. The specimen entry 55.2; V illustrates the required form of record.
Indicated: 0.8; V
